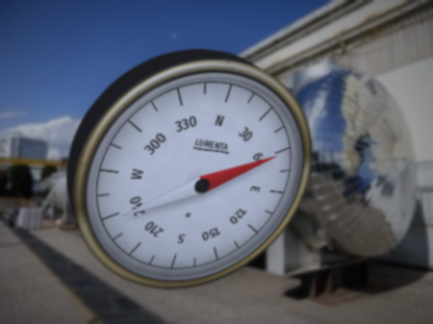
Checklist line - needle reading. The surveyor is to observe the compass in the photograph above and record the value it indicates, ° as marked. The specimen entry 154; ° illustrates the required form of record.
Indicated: 60; °
